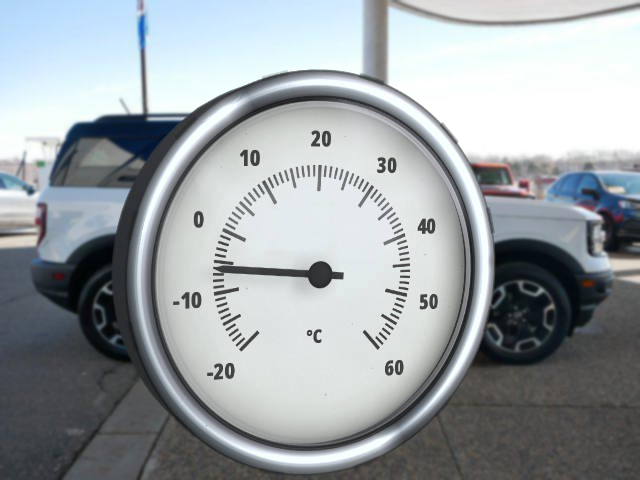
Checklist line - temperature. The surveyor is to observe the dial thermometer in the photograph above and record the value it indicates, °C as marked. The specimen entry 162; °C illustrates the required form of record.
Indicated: -6; °C
